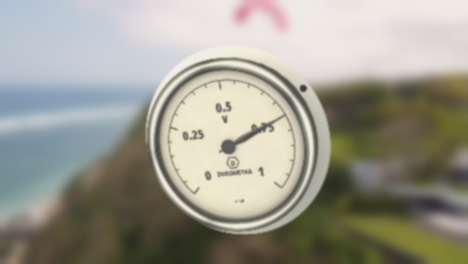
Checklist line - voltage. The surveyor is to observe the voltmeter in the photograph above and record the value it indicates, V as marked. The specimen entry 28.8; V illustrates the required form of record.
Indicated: 0.75; V
